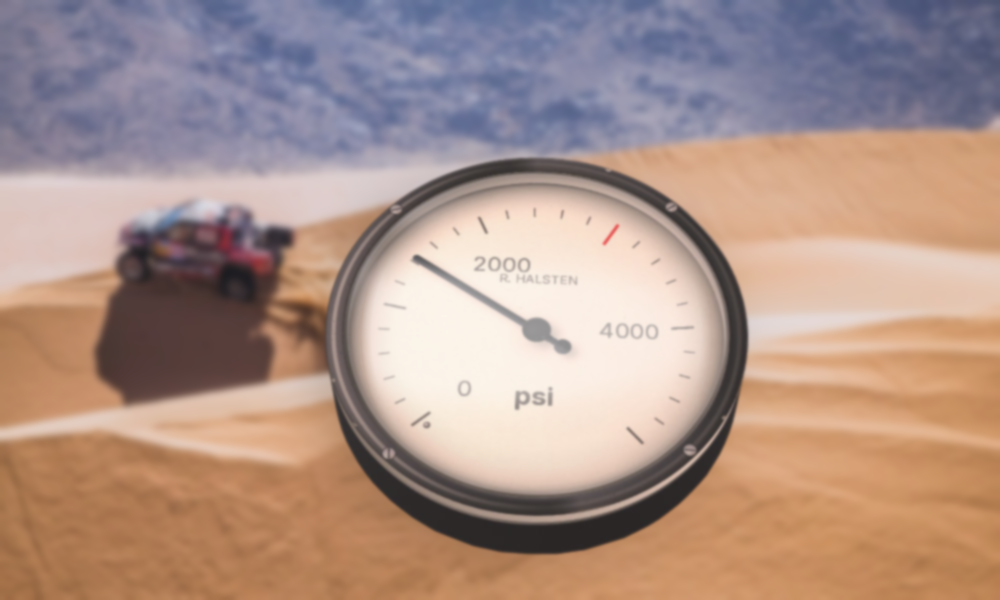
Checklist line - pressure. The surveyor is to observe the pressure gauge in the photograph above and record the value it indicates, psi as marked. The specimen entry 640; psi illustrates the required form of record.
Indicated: 1400; psi
